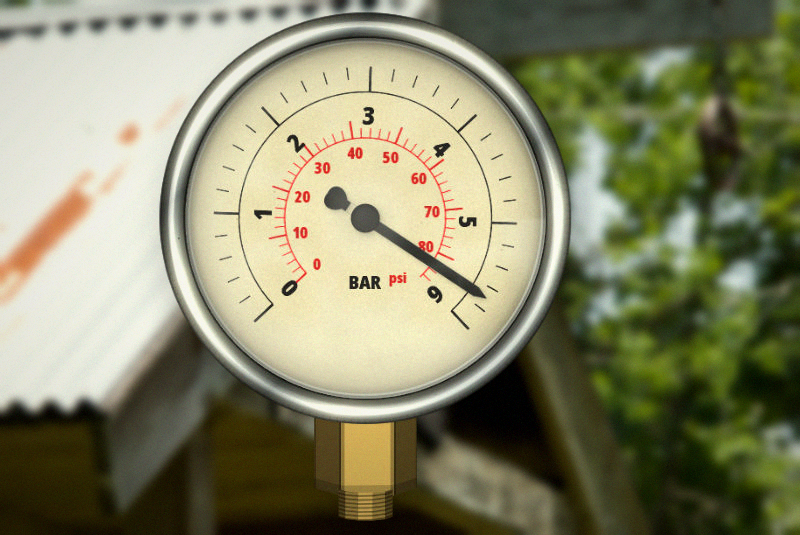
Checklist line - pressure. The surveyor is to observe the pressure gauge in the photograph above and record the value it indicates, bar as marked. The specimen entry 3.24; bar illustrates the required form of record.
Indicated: 5.7; bar
